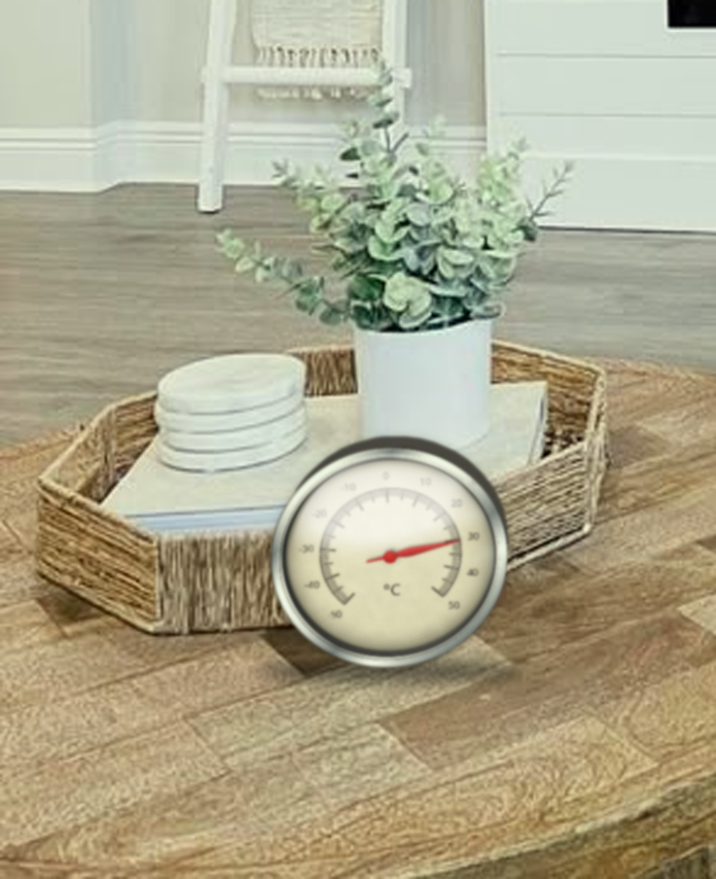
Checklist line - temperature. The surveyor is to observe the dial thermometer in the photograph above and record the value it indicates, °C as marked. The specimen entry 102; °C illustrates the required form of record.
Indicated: 30; °C
